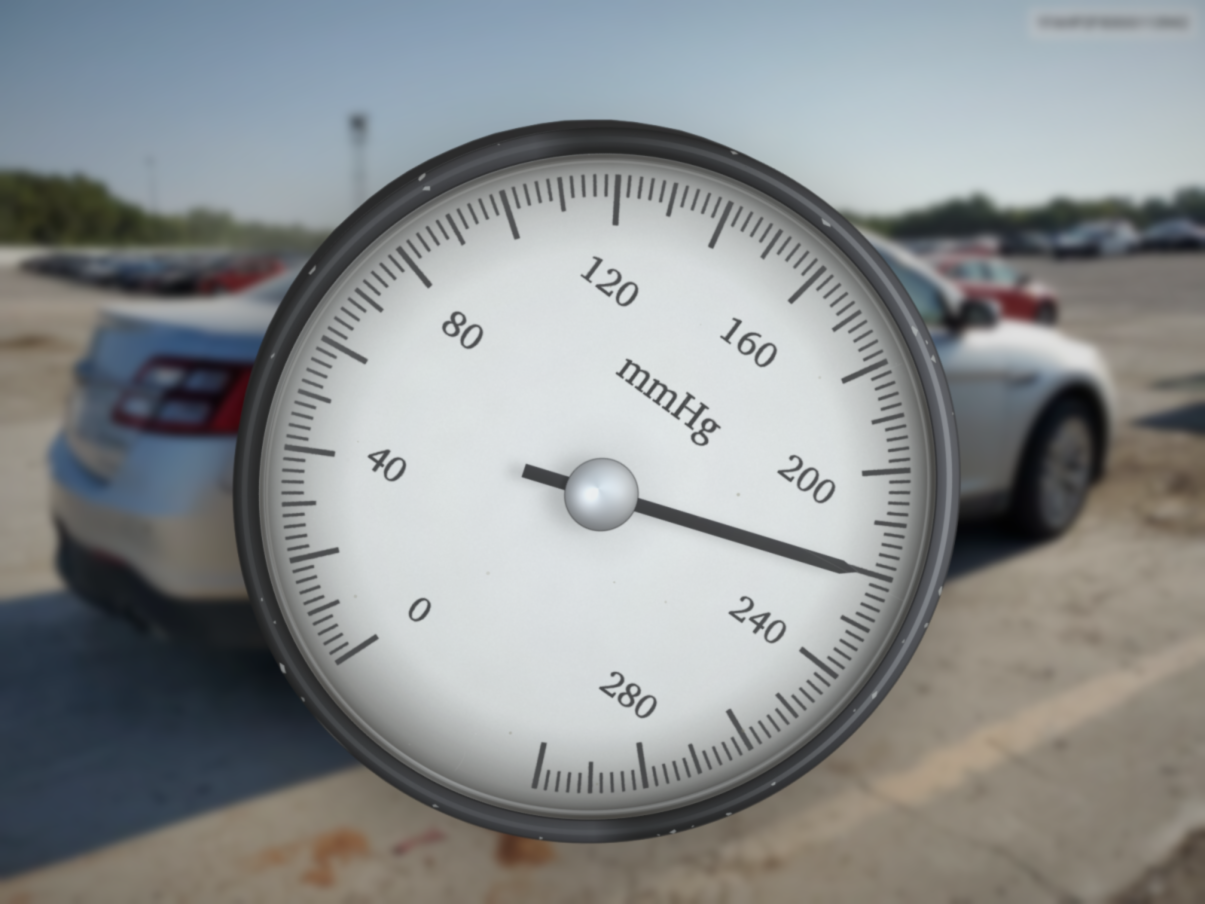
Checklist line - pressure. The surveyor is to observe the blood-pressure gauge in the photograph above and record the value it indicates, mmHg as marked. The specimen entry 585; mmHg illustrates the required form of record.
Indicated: 220; mmHg
